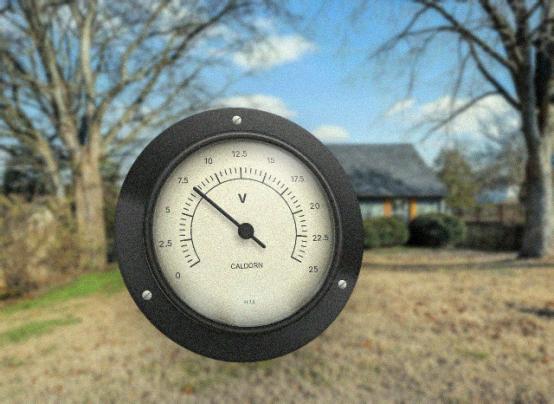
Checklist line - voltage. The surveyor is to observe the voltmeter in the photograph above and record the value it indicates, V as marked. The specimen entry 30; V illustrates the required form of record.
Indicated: 7.5; V
